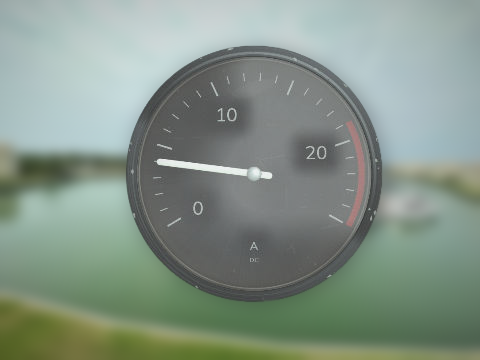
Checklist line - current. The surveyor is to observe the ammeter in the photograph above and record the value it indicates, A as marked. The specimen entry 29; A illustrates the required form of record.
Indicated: 4; A
